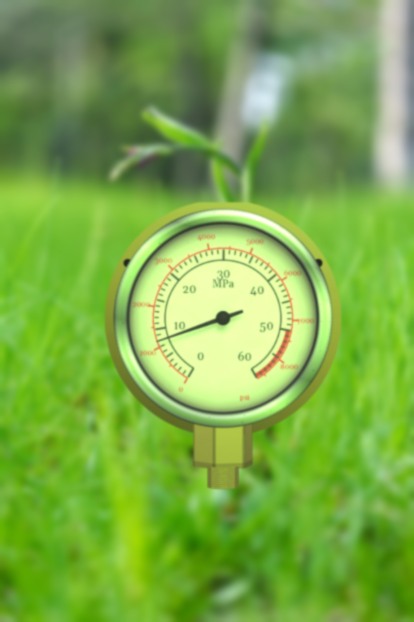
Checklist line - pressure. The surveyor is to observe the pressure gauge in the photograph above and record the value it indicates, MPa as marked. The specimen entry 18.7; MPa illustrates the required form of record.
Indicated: 8; MPa
